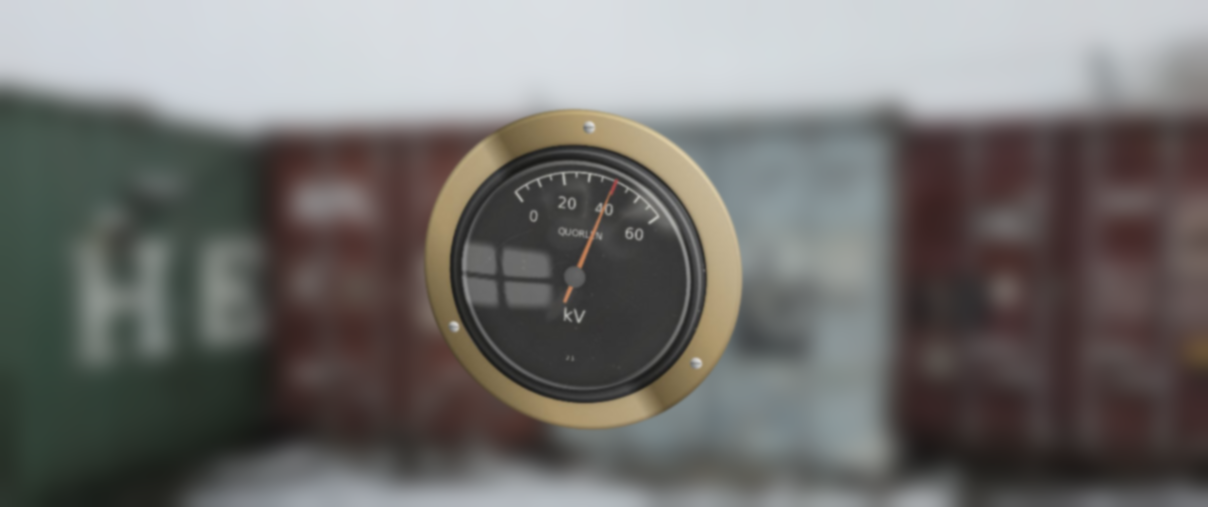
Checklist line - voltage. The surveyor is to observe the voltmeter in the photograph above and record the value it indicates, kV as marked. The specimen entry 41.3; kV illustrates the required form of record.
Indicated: 40; kV
